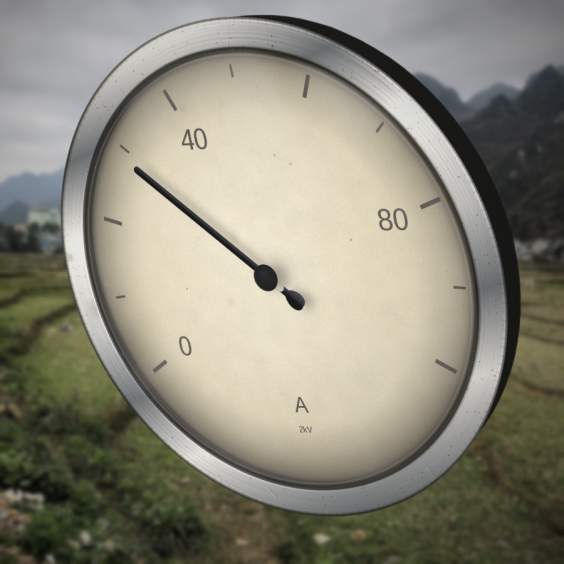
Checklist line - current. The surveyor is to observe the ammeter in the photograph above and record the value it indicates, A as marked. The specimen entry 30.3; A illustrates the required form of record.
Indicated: 30; A
